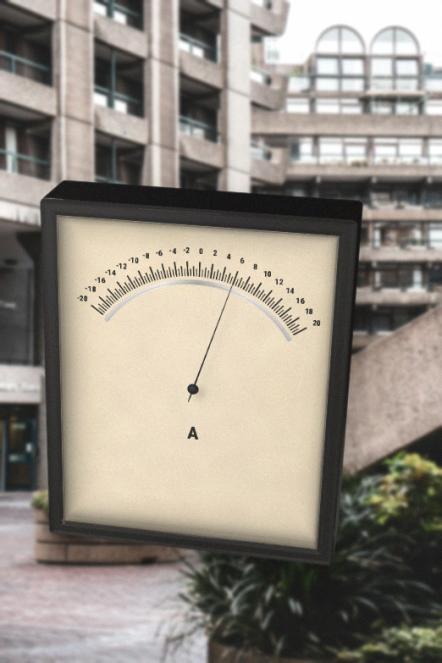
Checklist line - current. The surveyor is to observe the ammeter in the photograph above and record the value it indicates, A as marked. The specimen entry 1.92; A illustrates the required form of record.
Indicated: 6; A
